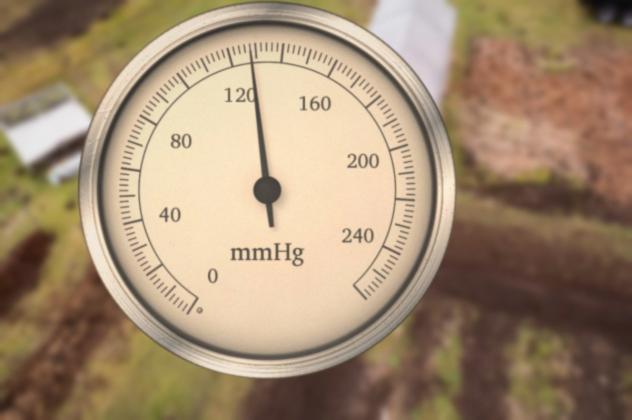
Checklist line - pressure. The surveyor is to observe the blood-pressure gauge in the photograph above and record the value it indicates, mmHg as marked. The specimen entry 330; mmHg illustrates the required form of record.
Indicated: 128; mmHg
